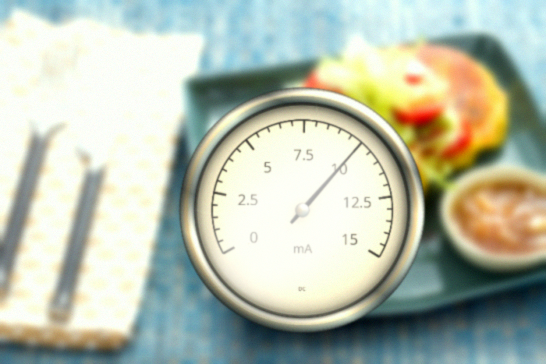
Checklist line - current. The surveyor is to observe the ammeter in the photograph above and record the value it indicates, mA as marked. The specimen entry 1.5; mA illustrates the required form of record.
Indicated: 10; mA
